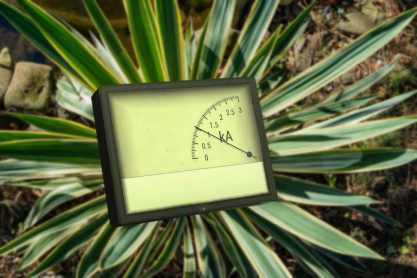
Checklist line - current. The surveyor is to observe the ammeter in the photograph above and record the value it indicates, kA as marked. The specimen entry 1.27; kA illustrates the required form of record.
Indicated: 1; kA
